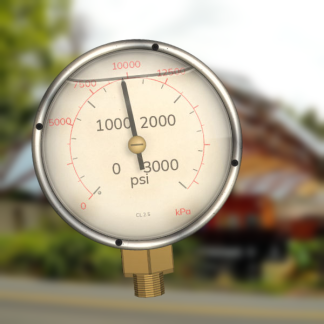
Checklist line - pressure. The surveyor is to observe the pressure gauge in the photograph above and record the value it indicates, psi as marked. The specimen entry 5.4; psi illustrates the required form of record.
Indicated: 1400; psi
